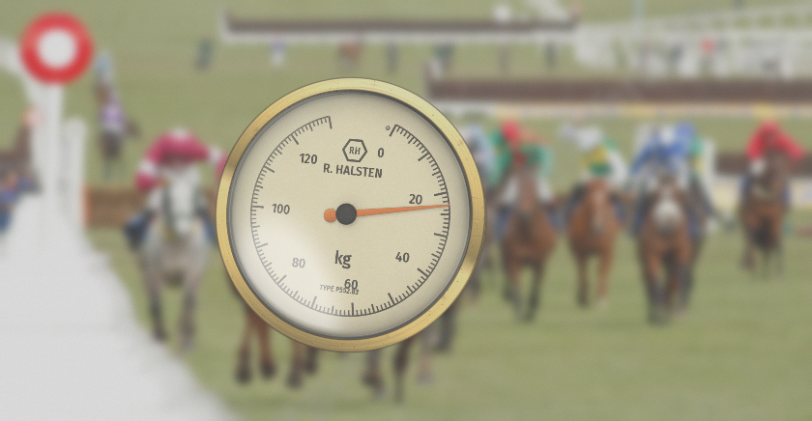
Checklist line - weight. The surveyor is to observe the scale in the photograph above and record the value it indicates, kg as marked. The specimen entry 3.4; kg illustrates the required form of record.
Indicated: 23; kg
